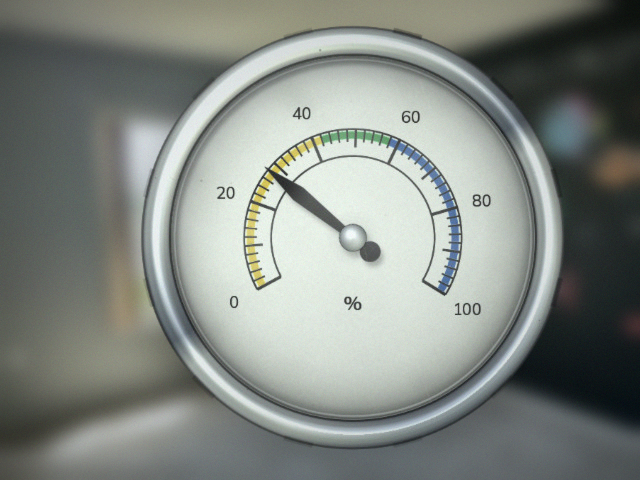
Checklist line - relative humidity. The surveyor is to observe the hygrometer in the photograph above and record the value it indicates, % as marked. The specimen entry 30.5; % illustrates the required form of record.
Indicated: 28; %
